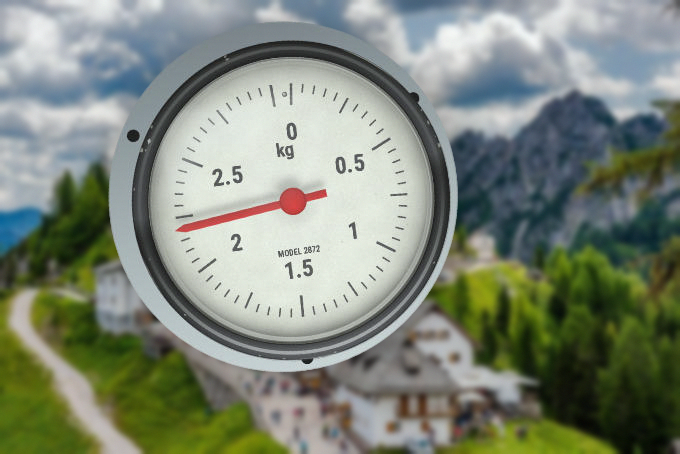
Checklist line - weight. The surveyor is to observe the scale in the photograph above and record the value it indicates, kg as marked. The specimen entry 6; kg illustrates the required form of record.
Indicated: 2.2; kg
